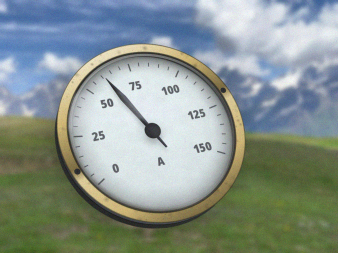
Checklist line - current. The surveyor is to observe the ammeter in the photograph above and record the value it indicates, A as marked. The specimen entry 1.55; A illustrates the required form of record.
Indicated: 60; A
